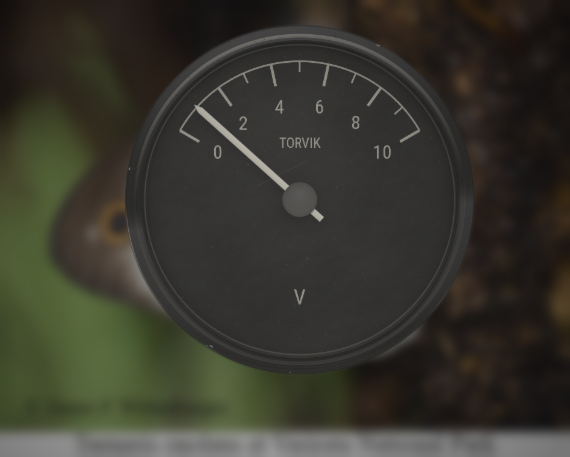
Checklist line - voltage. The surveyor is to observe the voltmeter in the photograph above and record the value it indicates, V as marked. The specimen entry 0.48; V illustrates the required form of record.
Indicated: 1; V
